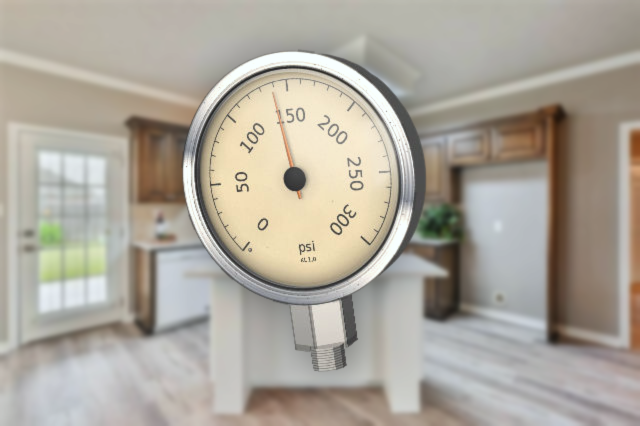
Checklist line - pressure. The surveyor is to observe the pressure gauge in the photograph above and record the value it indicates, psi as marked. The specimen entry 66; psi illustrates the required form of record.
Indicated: 140; psi
